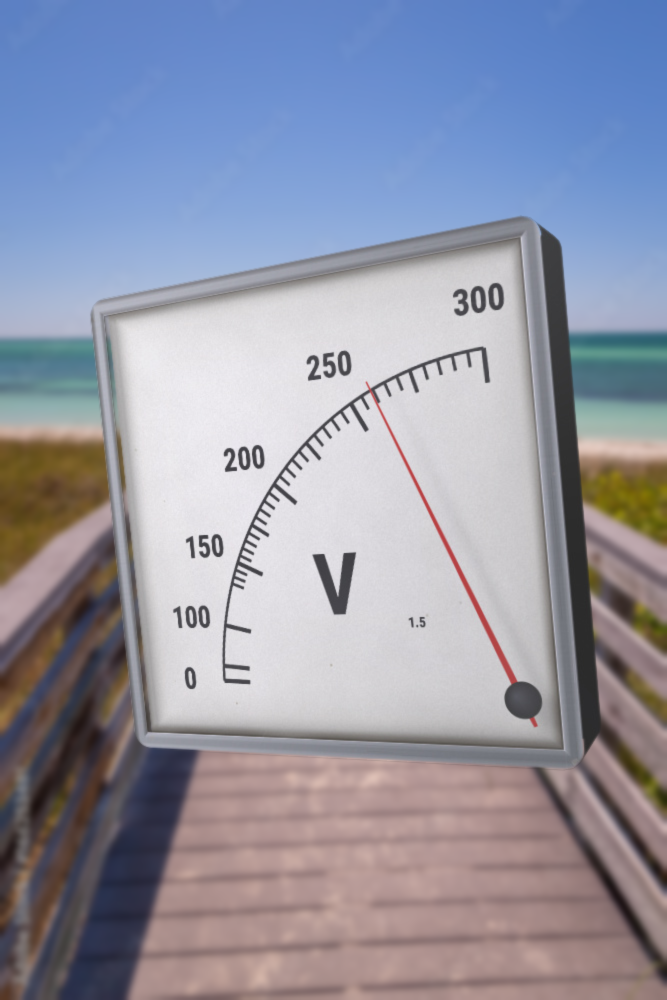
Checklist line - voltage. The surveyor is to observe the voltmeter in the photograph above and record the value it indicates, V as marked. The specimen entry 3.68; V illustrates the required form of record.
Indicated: 260; V
